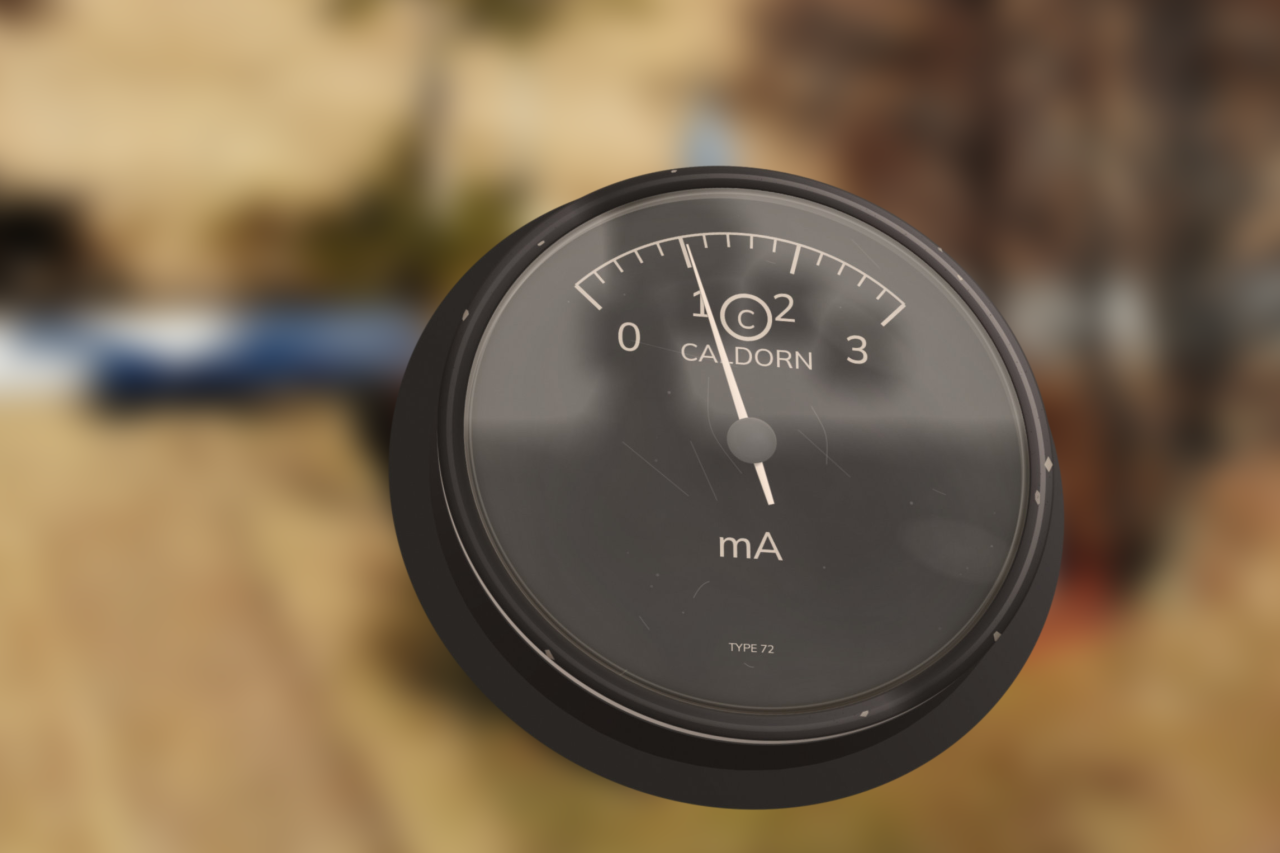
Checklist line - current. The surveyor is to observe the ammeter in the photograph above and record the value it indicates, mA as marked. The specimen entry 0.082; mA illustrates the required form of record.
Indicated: 1; mA
